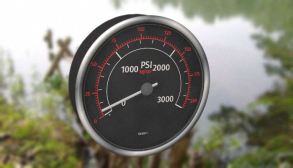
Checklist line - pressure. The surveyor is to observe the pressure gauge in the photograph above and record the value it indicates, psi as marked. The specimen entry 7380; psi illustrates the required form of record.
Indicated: 100; psi
